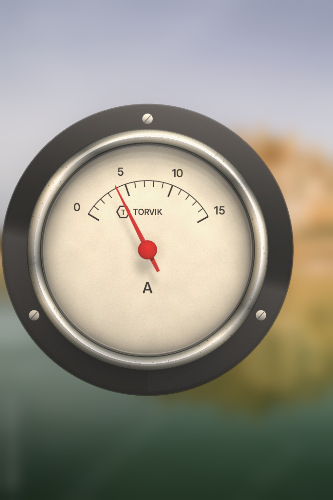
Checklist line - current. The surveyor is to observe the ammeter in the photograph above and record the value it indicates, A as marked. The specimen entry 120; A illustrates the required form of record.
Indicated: 4; A
